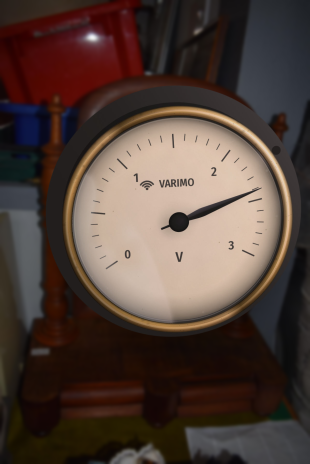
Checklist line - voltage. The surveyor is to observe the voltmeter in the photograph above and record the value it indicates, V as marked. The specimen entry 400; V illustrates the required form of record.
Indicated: 2.4; V
